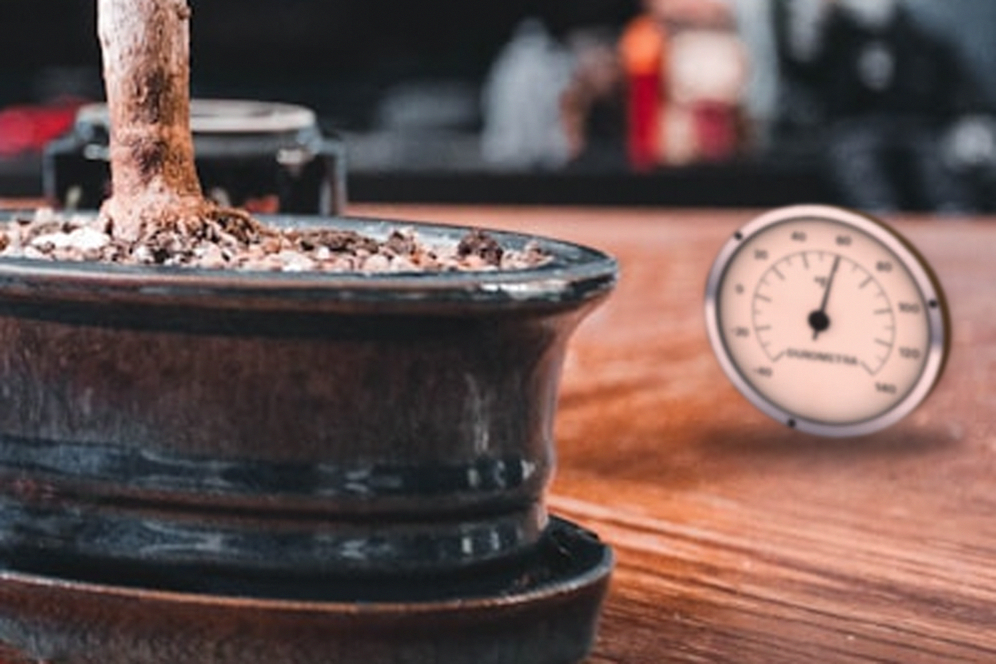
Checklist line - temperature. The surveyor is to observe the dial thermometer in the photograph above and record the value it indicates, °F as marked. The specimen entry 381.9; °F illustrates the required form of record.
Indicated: 60; °F
